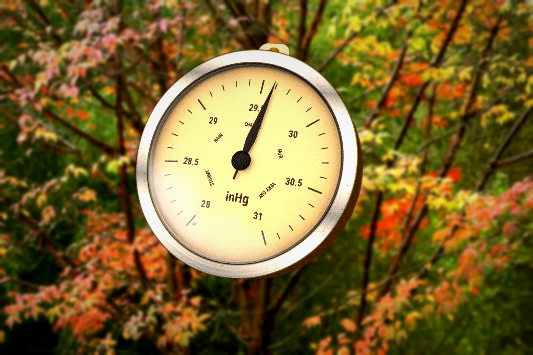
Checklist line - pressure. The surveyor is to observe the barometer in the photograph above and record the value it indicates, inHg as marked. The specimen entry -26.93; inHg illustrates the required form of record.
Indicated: 29.6; inHg
